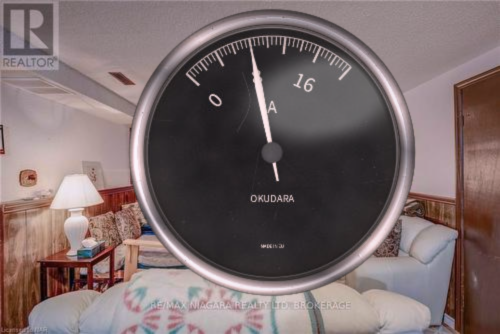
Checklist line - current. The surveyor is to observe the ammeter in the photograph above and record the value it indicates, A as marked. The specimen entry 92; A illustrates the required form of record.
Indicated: 8; A
